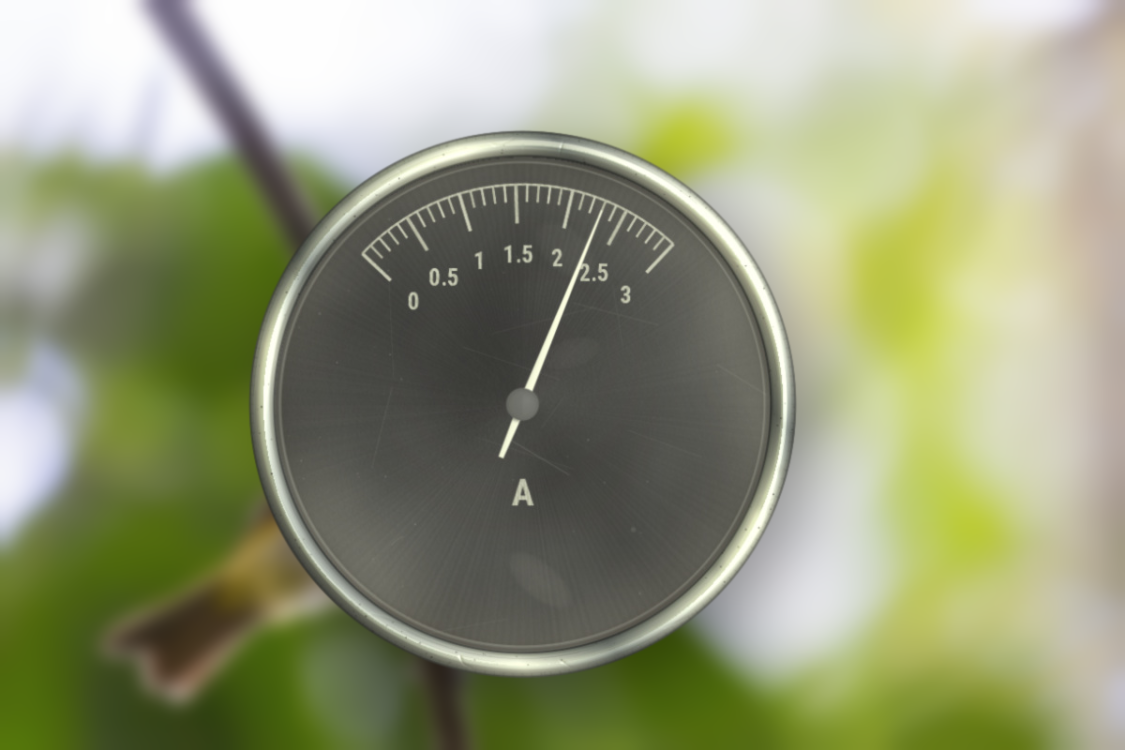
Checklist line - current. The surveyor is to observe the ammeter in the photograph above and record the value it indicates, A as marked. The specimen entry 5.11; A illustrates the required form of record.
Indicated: 2.3; A
